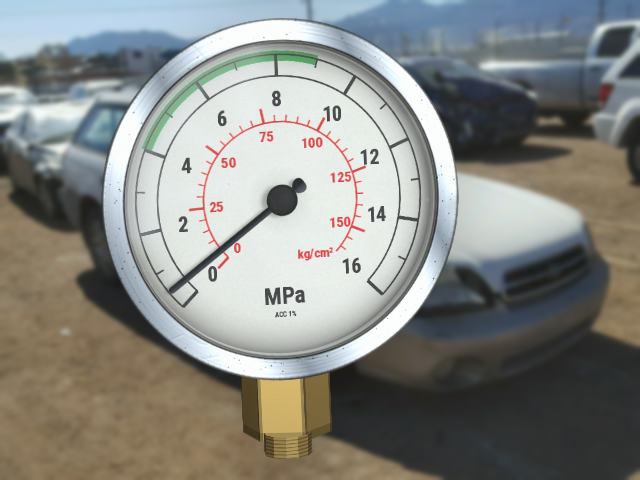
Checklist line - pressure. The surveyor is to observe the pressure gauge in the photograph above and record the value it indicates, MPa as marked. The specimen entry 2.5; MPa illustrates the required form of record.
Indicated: 0.5; MPa
